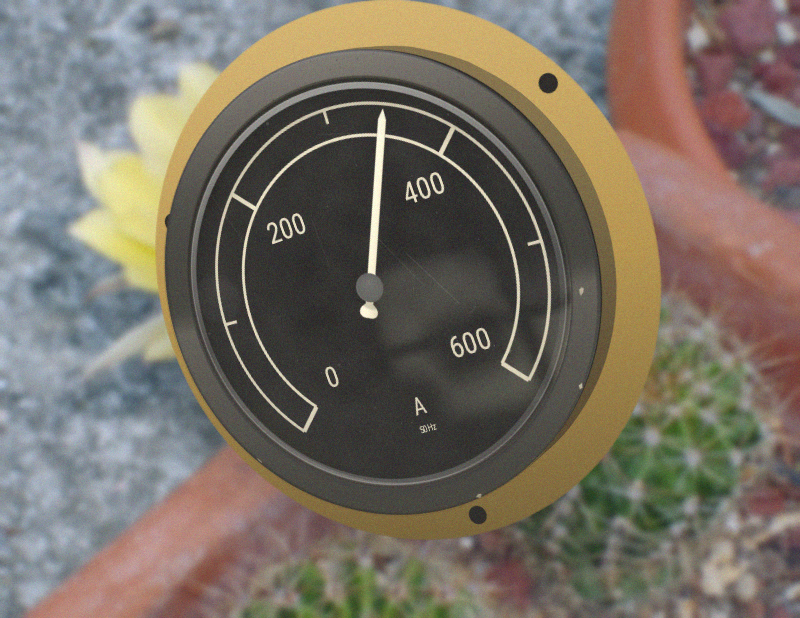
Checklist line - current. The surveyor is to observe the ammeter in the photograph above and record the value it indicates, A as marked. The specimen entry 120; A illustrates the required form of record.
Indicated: 350; A
